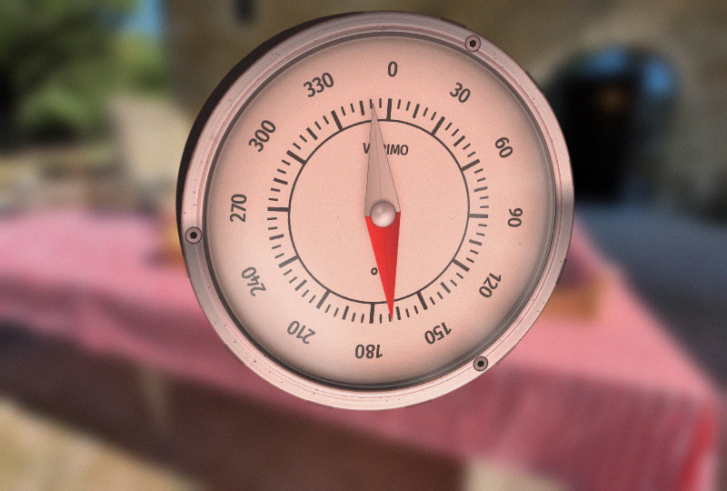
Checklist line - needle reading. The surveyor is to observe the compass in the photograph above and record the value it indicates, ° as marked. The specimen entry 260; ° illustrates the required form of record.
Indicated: 170; °
